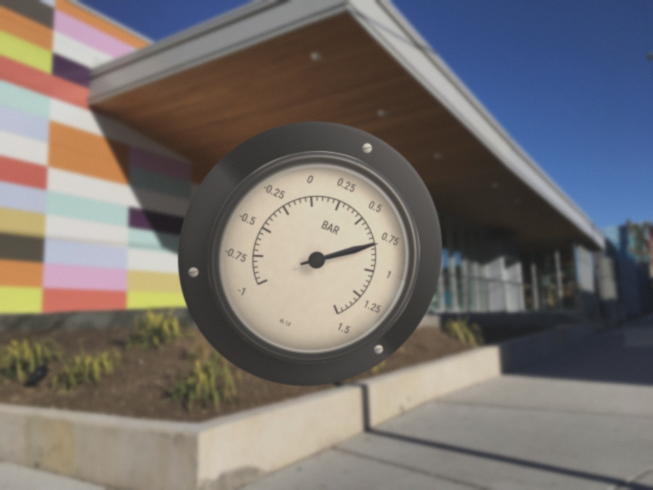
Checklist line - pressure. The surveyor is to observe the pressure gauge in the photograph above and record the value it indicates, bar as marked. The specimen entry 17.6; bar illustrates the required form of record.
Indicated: 0.75; bar
